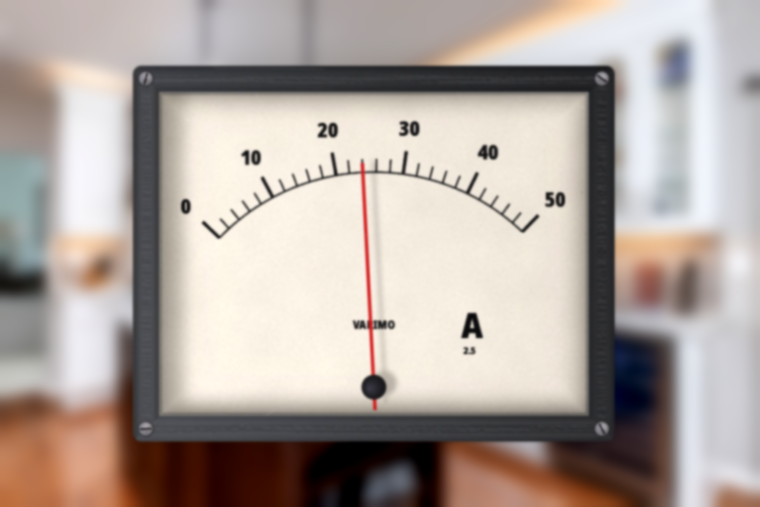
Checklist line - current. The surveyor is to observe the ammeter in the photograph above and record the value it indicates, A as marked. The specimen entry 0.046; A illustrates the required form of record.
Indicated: 24; A
